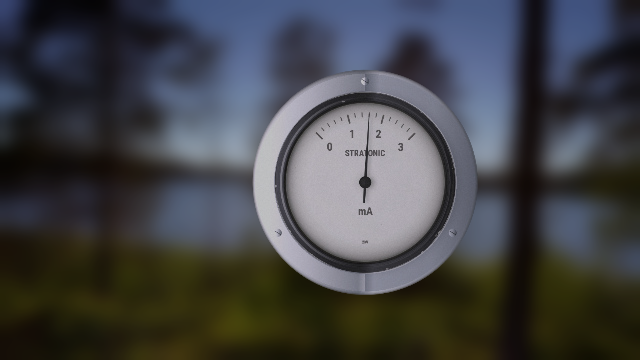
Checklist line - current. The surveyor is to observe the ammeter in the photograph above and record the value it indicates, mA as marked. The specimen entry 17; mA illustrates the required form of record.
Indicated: 1.6; mA
